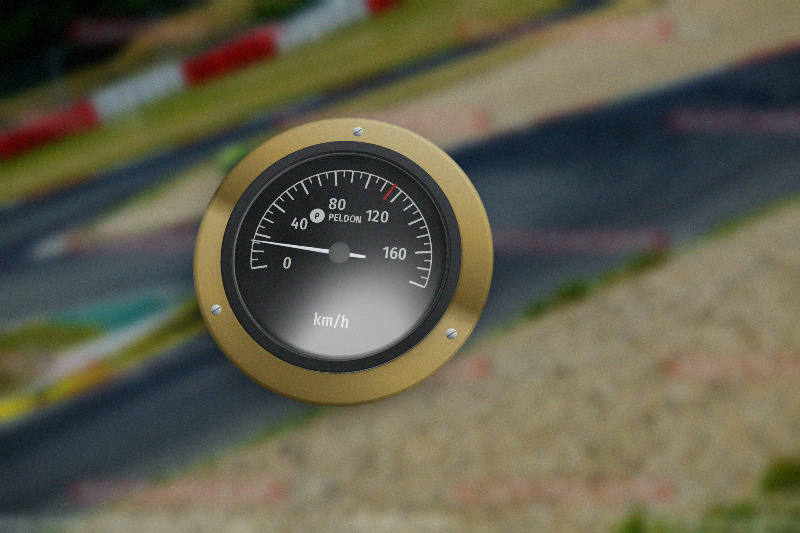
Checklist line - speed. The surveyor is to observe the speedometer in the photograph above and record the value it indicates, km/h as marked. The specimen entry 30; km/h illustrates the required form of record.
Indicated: 15; km/h
